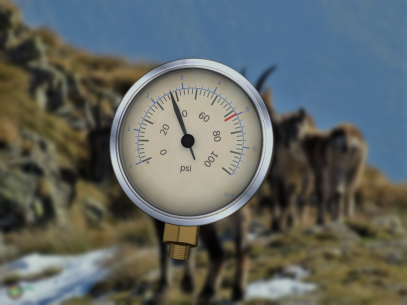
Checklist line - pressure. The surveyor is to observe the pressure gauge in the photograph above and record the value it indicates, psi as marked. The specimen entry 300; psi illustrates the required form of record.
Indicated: 38; psi
